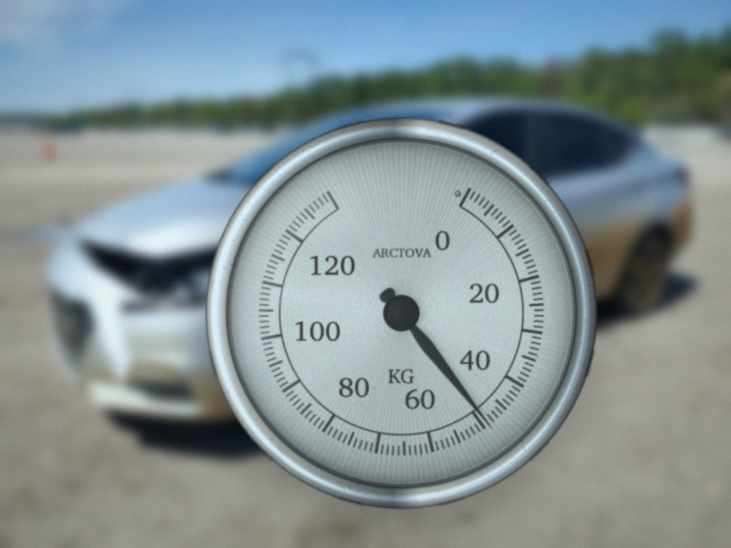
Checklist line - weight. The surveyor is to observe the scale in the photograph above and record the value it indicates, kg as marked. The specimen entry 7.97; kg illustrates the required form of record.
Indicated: 49; kg
